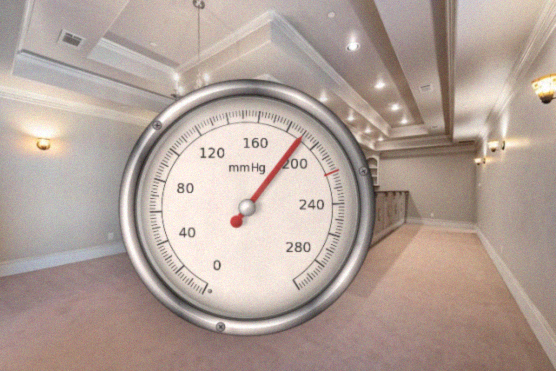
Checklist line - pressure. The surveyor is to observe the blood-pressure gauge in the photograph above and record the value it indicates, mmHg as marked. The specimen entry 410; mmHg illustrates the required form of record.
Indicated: 190; mmHg
